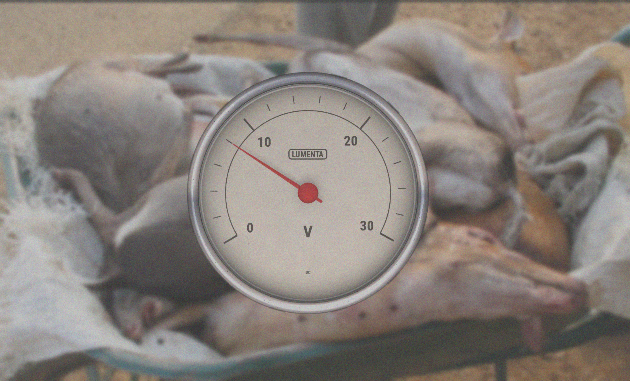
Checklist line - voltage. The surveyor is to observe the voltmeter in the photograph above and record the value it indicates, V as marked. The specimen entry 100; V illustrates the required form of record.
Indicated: 8; V
